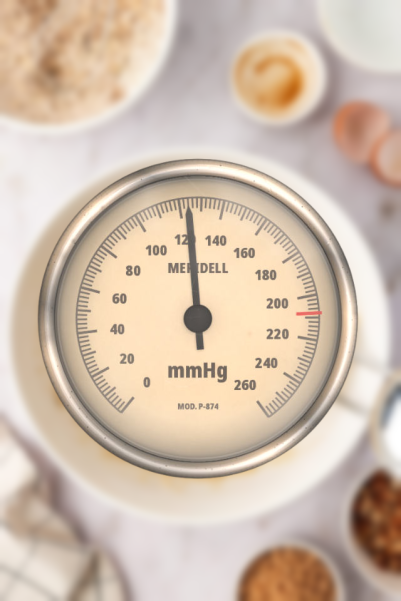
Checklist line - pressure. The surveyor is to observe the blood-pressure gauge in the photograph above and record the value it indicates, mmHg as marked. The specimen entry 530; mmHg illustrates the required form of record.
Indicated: 124; mmHg
